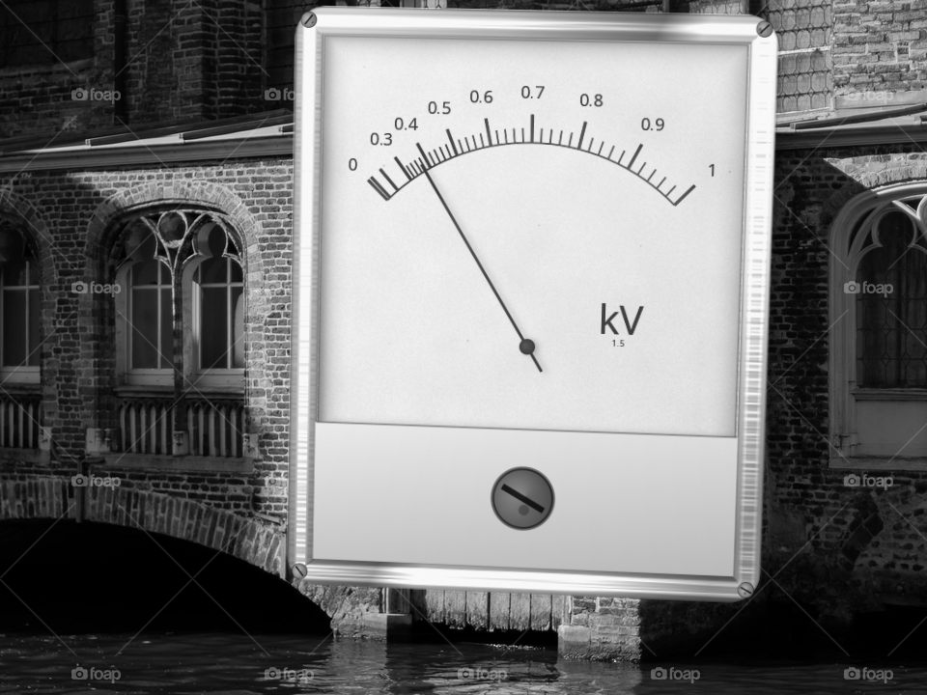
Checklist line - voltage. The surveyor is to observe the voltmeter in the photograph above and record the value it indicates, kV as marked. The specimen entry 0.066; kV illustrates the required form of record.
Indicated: 0.38; kV
